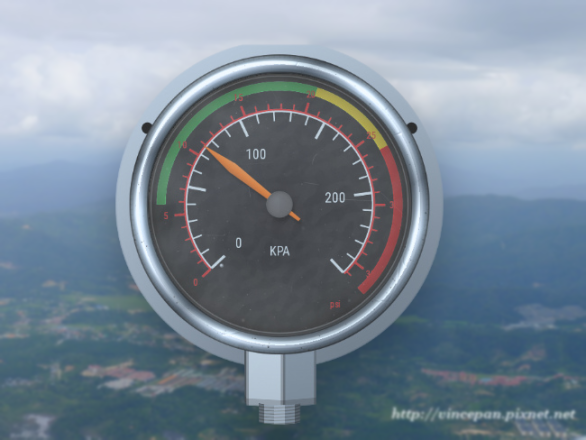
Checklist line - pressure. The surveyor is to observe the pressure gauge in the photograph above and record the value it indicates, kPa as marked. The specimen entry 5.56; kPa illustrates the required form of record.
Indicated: 75; kPa
